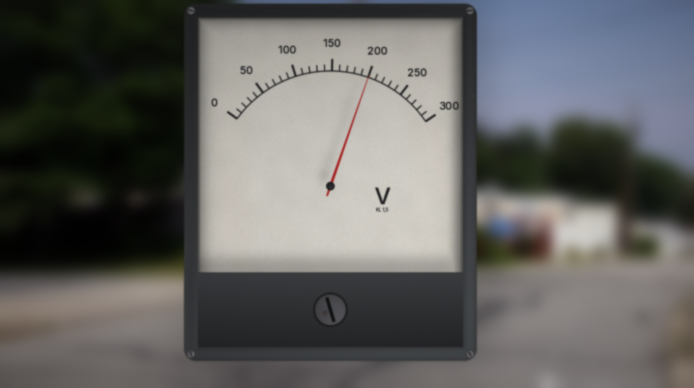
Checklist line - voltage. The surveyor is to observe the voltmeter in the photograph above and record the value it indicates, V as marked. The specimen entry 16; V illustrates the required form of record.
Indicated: 200; V
